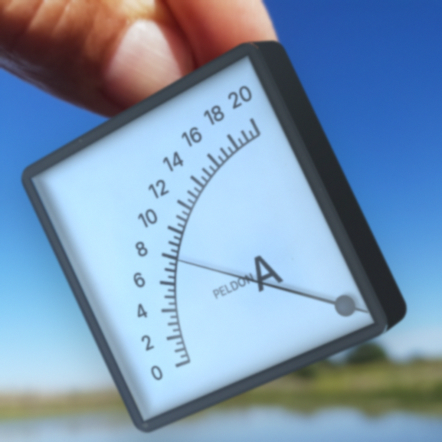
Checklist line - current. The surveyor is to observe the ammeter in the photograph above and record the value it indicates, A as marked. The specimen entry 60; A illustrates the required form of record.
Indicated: 8; A
